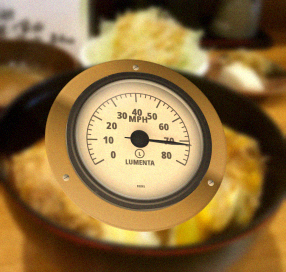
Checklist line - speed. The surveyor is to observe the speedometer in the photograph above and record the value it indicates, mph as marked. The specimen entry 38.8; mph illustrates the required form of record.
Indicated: 72; mph
